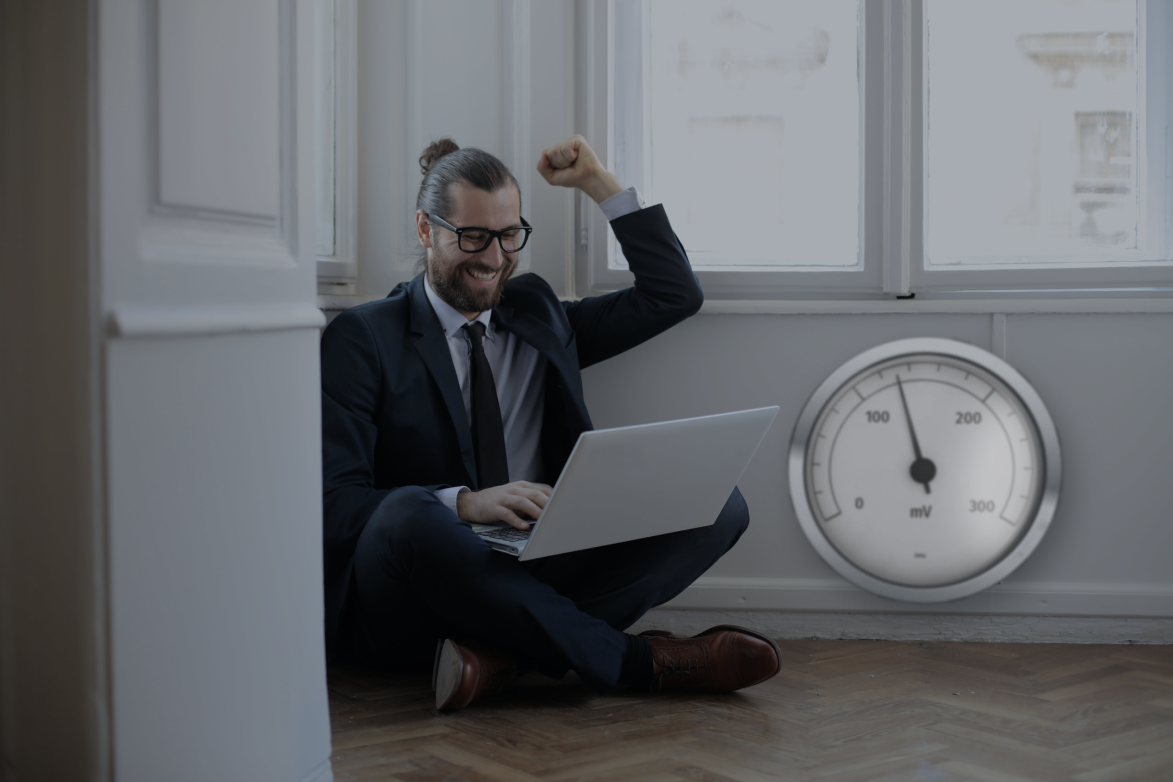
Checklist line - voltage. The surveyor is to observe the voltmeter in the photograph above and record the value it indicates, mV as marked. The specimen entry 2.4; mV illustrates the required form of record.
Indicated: 130; mV
